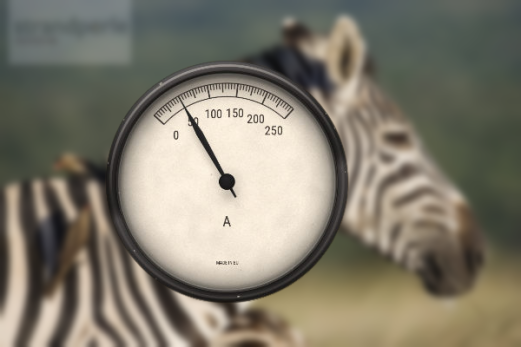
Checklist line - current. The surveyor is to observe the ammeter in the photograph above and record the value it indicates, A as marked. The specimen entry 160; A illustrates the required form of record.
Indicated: 50; A
